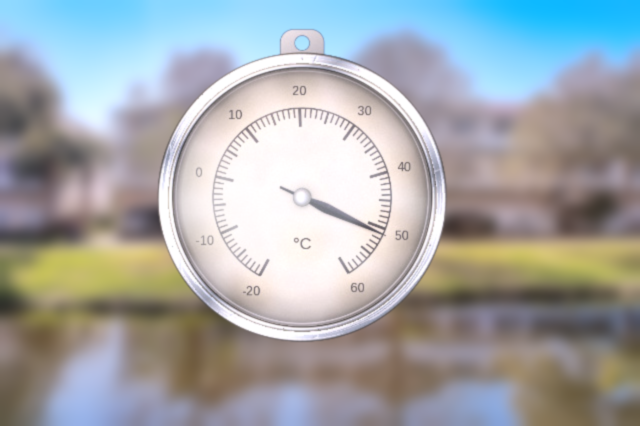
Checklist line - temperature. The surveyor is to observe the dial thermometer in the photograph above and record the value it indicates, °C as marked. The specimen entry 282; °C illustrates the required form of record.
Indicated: 51; °C
